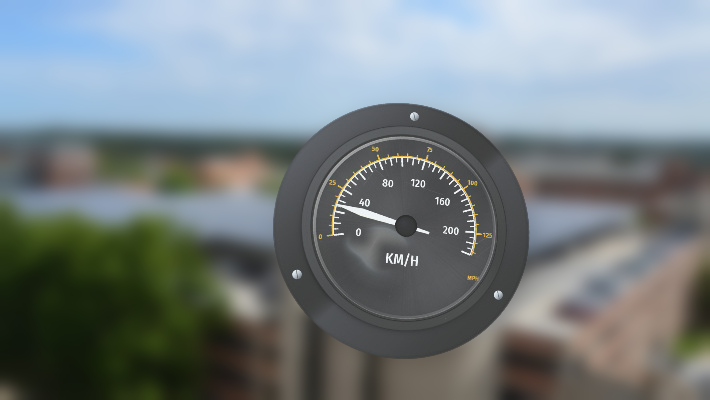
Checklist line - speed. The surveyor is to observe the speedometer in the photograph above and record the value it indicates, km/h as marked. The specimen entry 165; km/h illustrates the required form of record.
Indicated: 25; km/h
